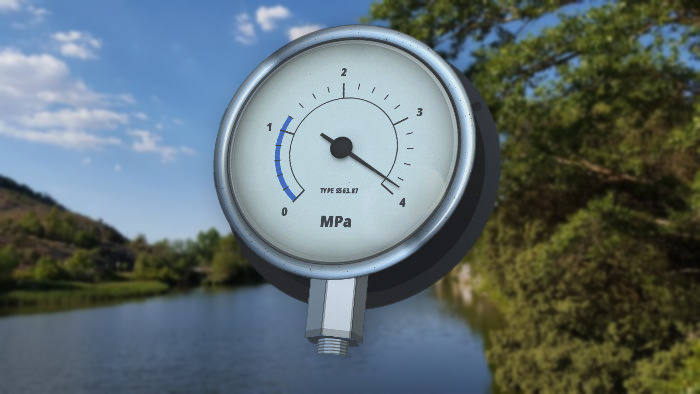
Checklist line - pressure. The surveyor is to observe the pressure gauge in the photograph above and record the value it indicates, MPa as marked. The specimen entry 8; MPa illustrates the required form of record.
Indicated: 3.9; MPa
